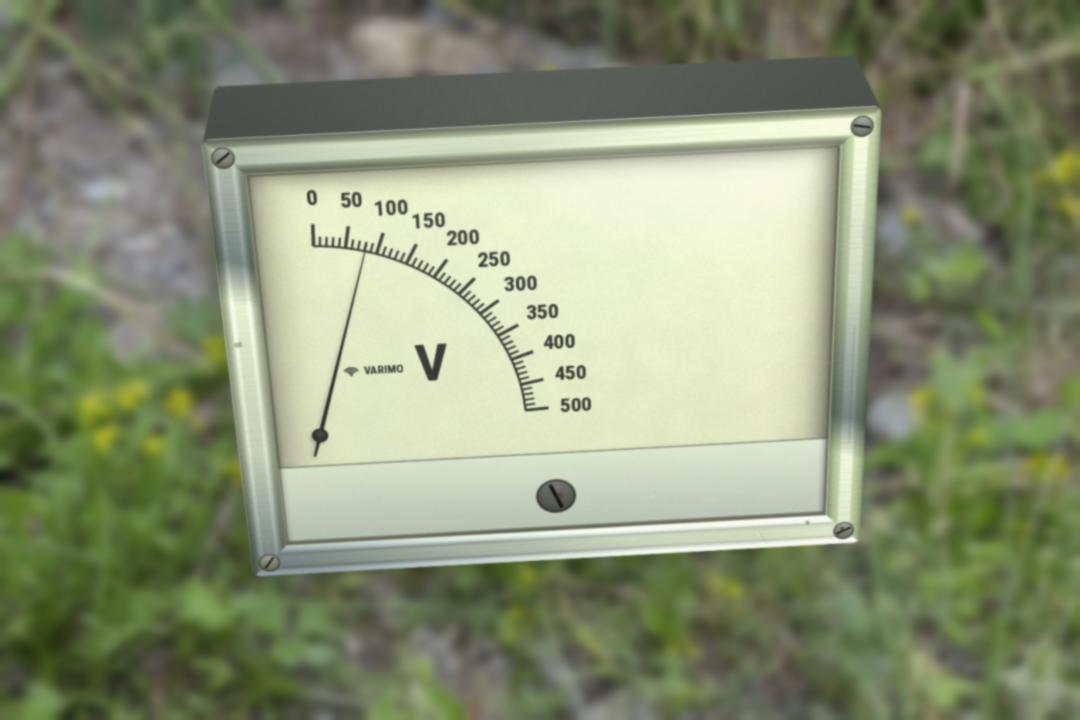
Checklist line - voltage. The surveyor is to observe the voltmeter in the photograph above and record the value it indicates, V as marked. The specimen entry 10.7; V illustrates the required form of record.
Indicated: 80; V
